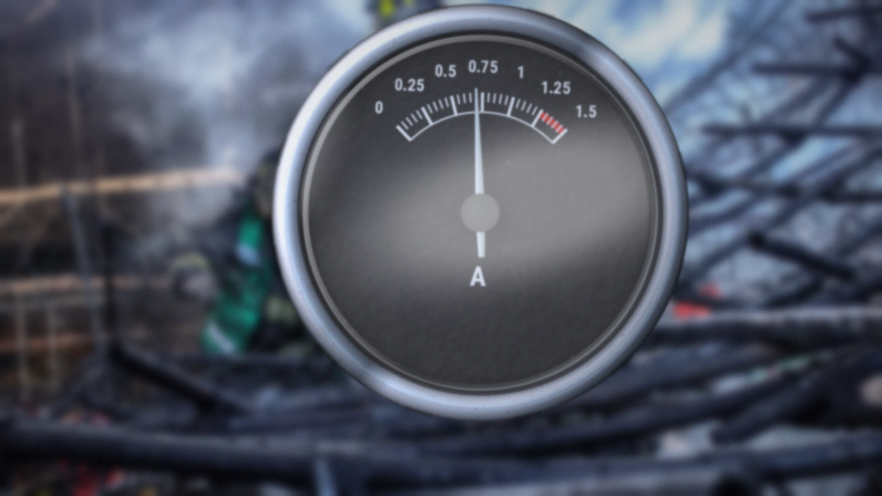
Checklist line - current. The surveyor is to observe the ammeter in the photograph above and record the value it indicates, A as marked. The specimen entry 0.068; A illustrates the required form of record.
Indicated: 0.7; A
